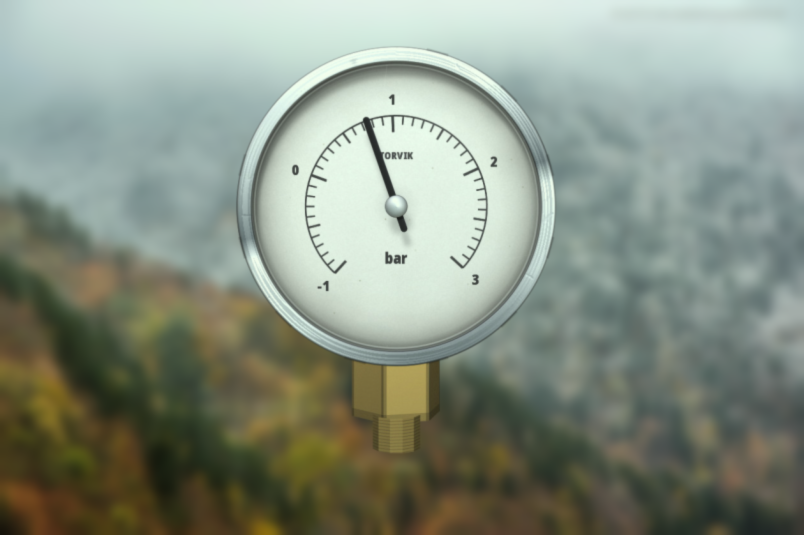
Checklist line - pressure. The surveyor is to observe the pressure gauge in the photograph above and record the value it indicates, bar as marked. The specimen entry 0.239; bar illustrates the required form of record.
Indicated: 0.75; bar
